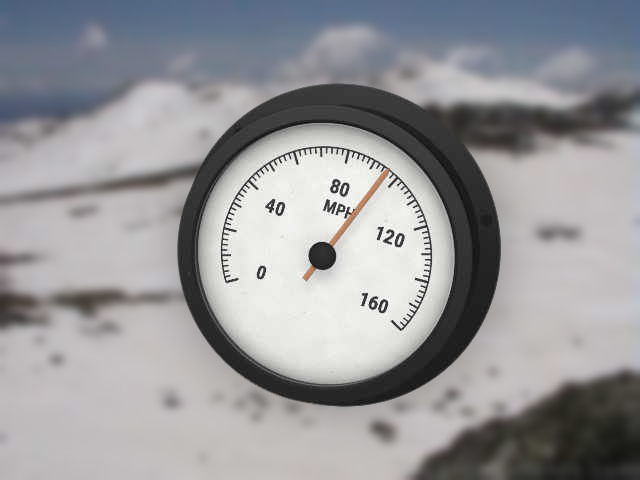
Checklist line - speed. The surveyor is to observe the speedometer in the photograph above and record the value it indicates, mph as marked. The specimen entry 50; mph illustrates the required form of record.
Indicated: 96; mph
